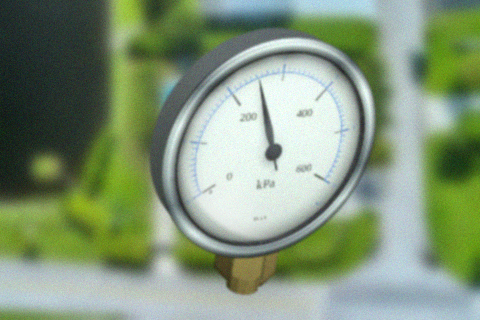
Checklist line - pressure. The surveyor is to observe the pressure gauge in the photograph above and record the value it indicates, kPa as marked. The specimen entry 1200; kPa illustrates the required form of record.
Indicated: 250; kPa
